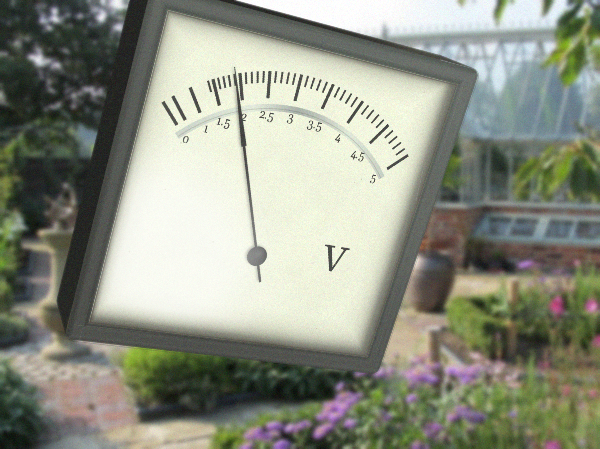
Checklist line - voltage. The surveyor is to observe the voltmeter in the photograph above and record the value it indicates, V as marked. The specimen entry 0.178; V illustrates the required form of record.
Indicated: 1.9; V
